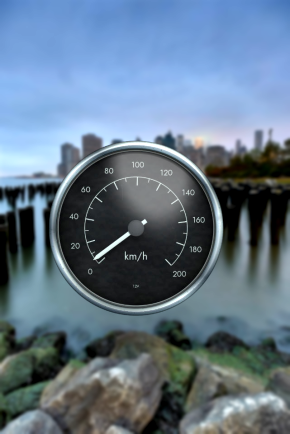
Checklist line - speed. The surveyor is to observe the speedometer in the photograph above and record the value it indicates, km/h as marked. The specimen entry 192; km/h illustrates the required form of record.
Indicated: 5; km/h
